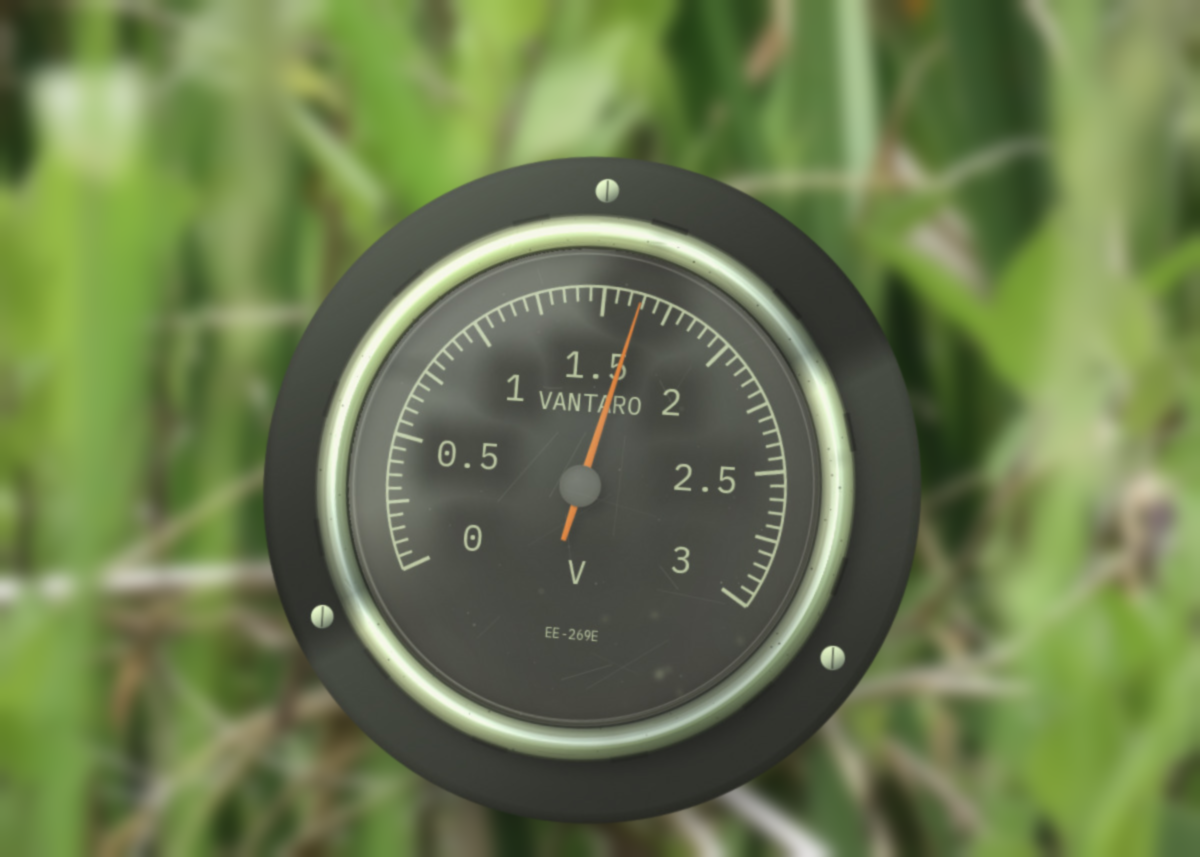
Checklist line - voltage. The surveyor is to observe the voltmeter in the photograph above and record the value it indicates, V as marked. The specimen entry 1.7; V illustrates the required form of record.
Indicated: 1.65; V
